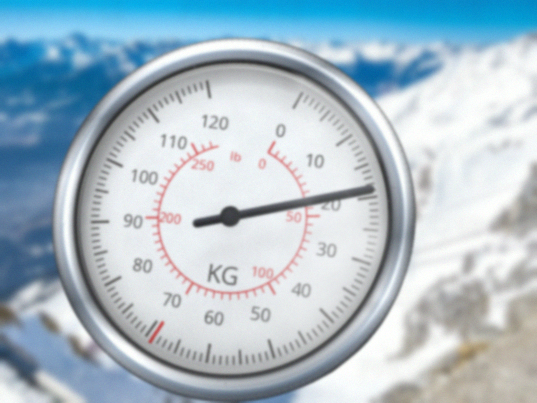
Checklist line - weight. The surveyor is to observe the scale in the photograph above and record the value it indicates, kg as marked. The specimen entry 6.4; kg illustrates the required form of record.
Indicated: 19; kg
